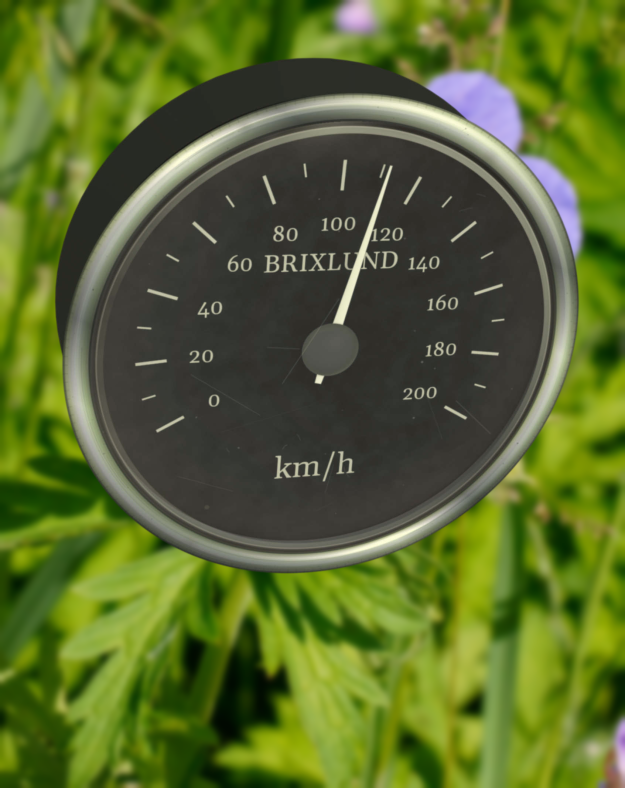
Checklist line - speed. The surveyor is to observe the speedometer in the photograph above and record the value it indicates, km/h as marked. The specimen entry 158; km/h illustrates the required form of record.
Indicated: 110; km/h
